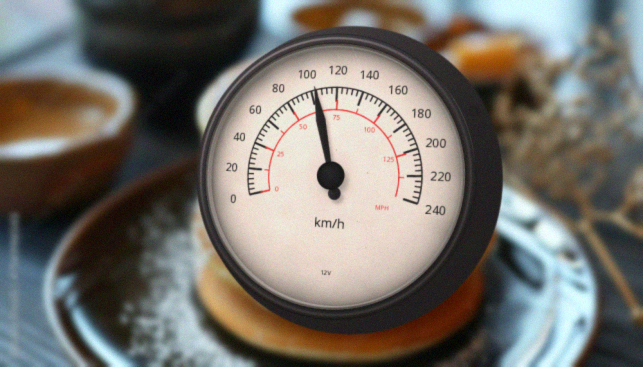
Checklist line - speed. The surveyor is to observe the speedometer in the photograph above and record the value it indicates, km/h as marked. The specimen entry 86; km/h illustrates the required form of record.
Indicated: 104; km/h
